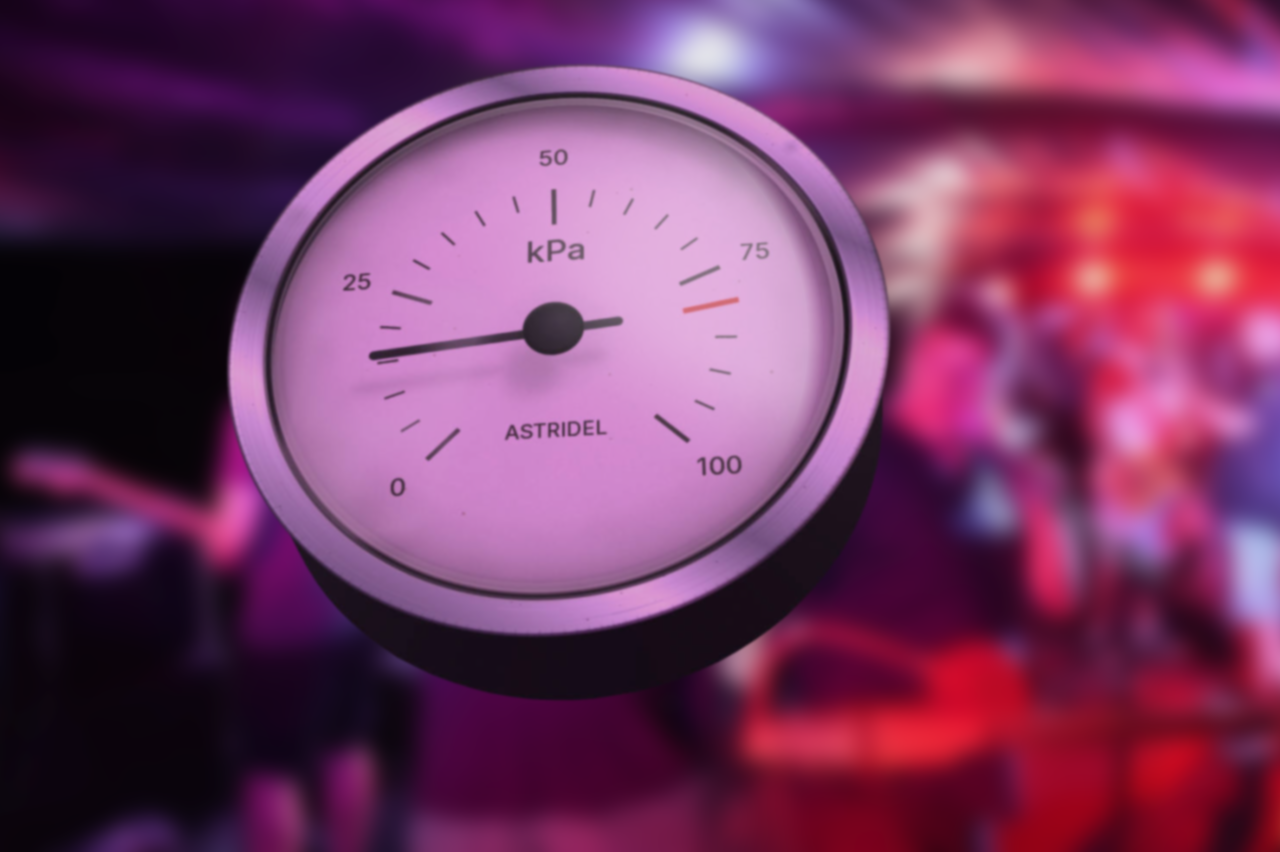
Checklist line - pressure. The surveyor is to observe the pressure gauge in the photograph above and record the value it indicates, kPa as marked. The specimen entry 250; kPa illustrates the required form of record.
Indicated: 15; kPa
